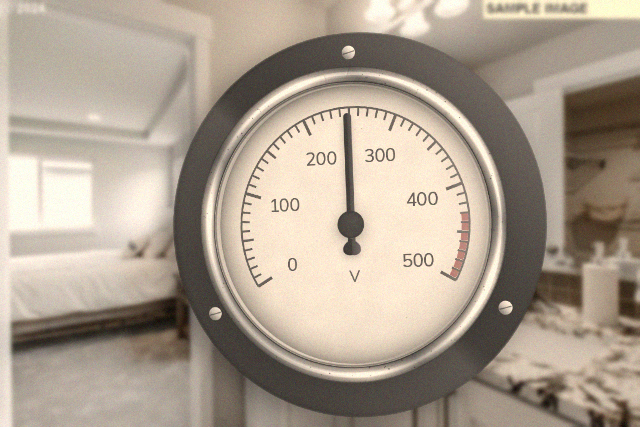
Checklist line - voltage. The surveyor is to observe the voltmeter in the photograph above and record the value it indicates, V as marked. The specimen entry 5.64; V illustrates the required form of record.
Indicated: 250; V
